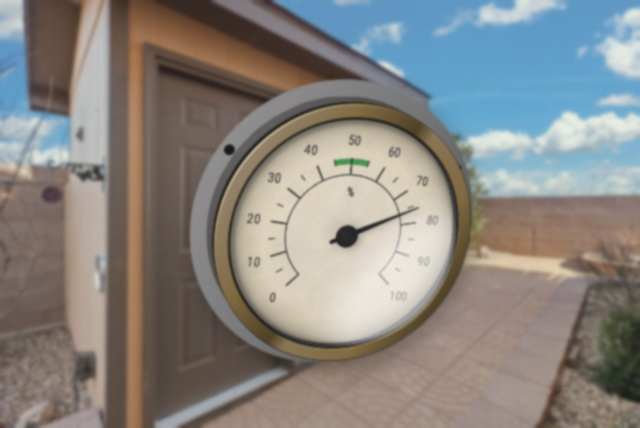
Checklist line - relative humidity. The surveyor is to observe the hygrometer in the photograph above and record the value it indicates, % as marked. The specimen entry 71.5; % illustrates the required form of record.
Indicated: 75; %
